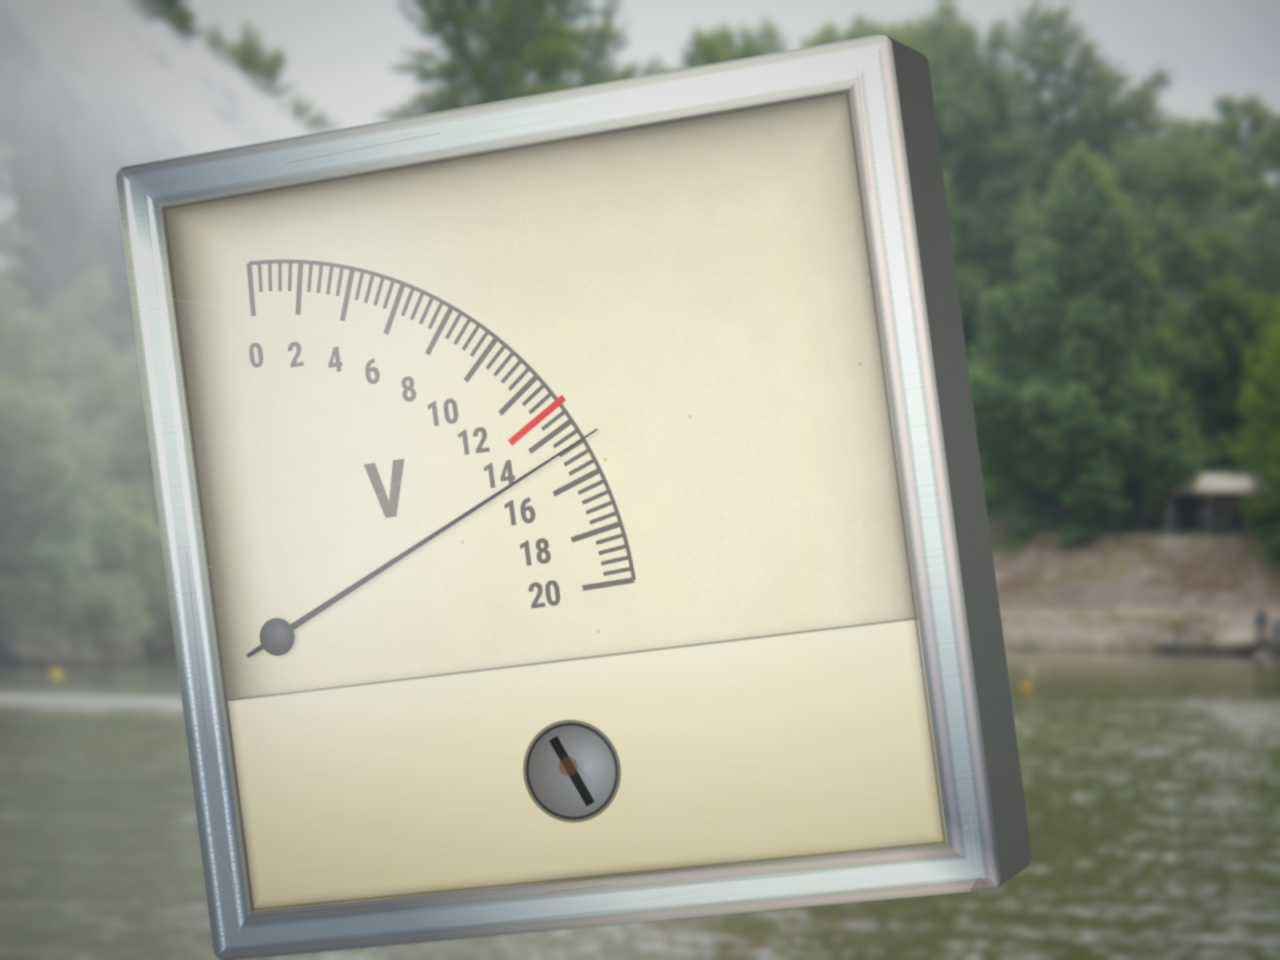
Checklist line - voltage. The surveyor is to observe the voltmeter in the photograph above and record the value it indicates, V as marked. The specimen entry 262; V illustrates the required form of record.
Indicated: 14.8; V
